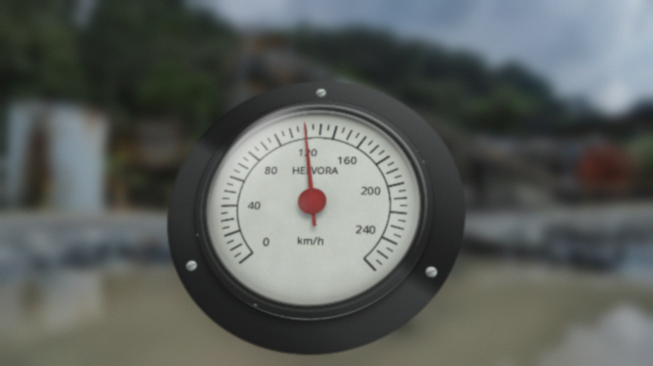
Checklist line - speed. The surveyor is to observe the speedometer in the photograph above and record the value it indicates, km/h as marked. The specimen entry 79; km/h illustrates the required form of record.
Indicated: 120; km/h
